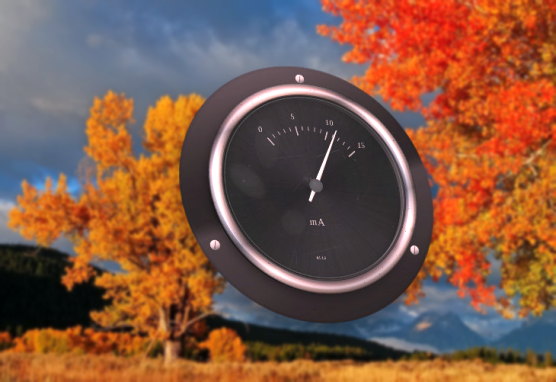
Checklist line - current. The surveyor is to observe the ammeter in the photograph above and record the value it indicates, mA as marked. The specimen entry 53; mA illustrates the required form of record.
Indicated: 11; mA
